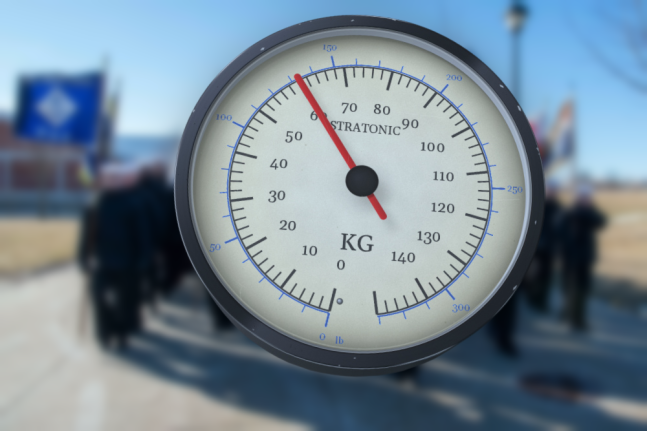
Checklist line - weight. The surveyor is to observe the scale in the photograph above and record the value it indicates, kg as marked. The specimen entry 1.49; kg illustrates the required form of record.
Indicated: 60; kg
